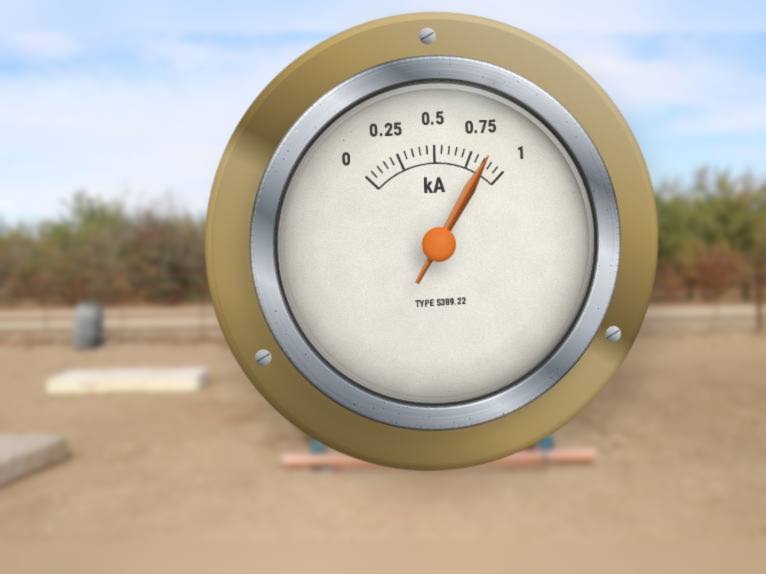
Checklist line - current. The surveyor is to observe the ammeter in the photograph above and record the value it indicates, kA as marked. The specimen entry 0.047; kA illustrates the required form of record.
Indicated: 0.85; kA
